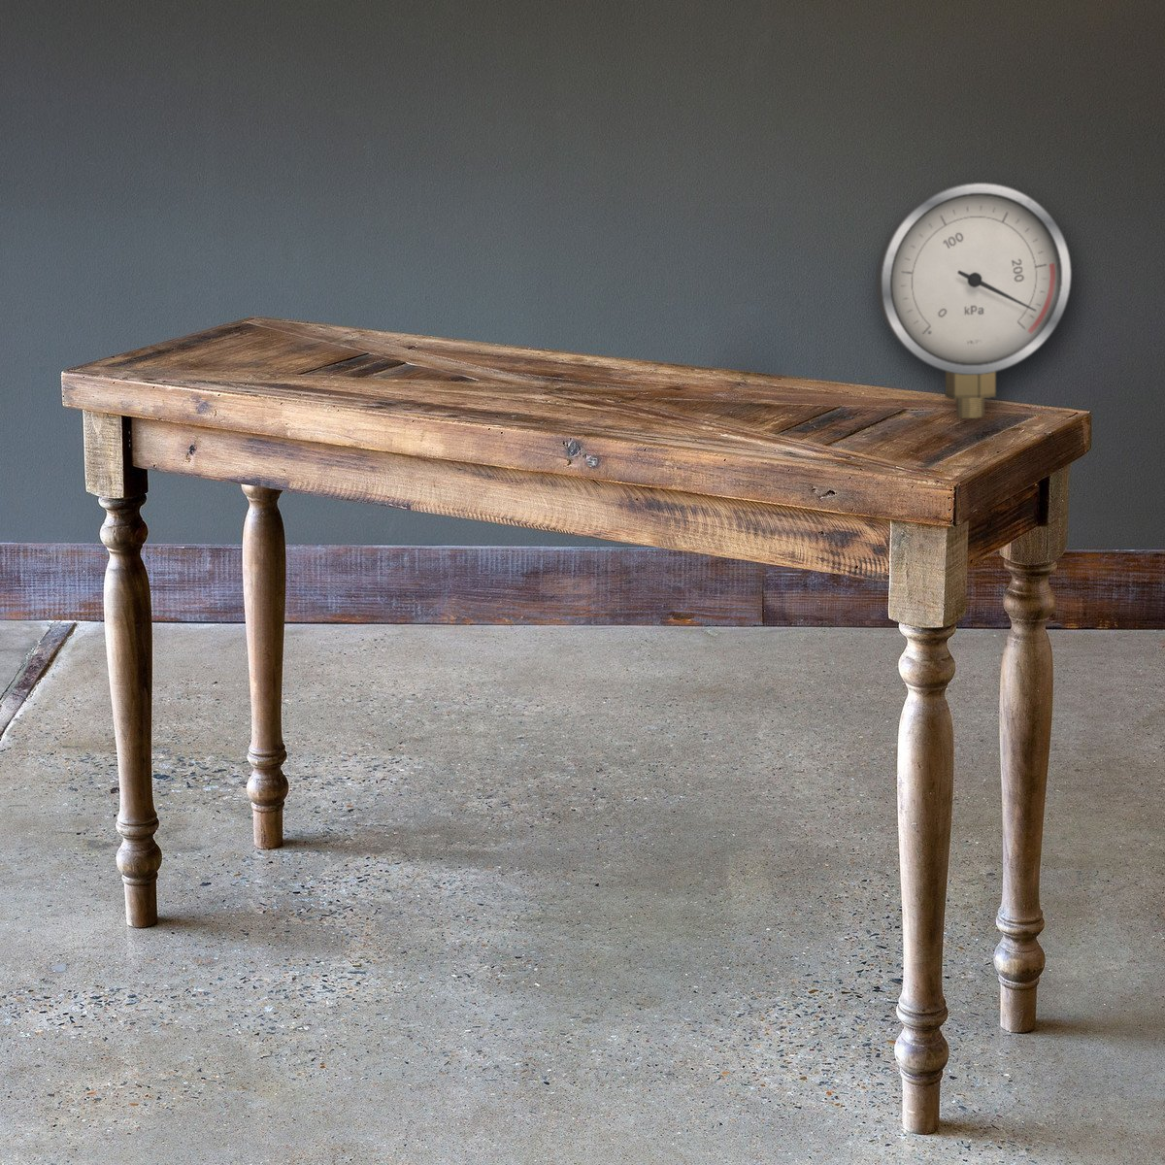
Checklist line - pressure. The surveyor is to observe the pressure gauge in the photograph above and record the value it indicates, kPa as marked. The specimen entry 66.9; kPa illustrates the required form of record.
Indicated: 235; kPa
